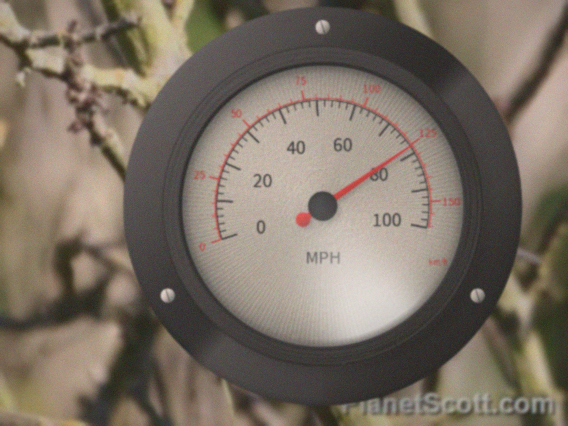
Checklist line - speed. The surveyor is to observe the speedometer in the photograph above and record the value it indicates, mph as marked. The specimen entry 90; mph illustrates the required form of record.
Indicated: 78; mph
